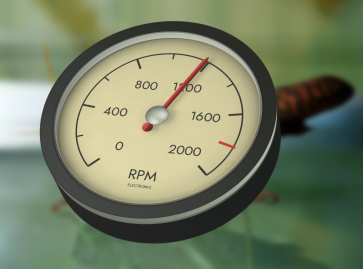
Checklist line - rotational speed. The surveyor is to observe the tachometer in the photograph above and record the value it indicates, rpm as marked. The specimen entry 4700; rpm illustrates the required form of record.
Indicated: 1200; rpm
